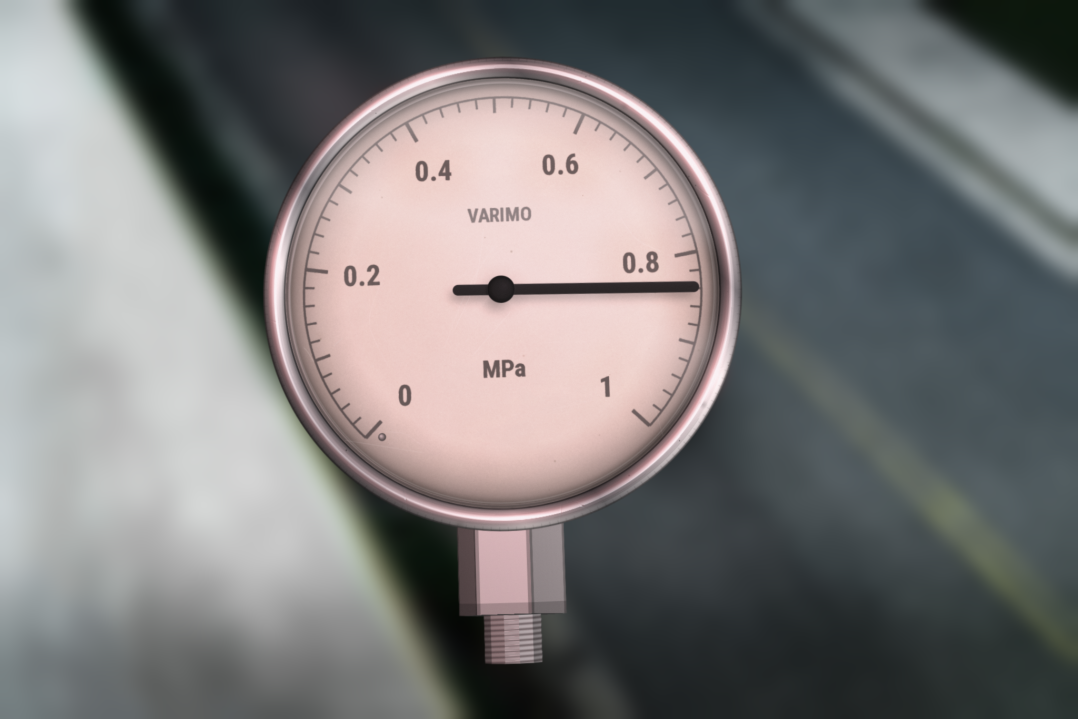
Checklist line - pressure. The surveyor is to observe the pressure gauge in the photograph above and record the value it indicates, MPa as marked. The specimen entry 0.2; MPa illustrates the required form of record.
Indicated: 0.84; MPa
